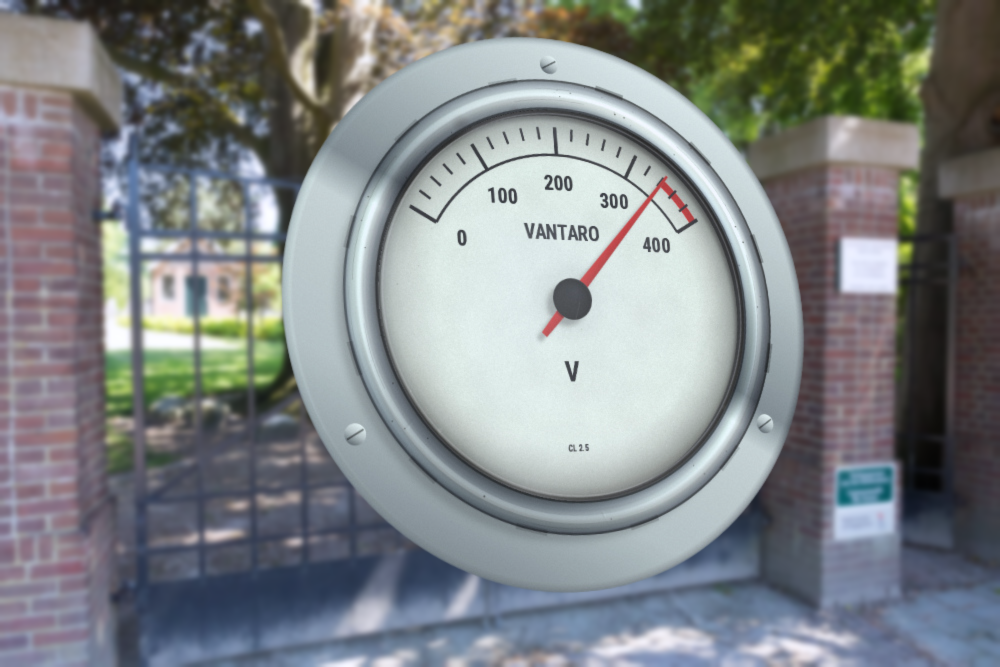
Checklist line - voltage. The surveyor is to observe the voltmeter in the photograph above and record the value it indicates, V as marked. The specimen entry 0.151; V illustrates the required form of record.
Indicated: 340; V
